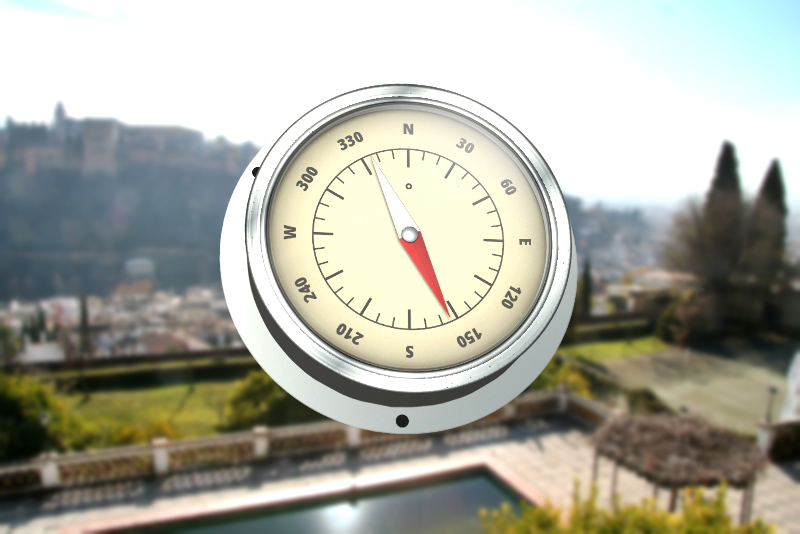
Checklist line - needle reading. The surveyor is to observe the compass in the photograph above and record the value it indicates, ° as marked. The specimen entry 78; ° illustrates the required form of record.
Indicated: 155; °
